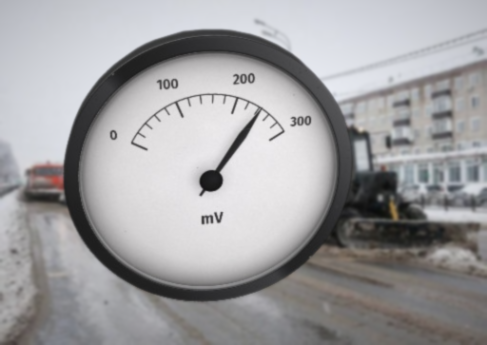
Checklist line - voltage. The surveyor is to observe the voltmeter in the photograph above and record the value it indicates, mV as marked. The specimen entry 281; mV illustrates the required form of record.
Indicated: 240; mV
